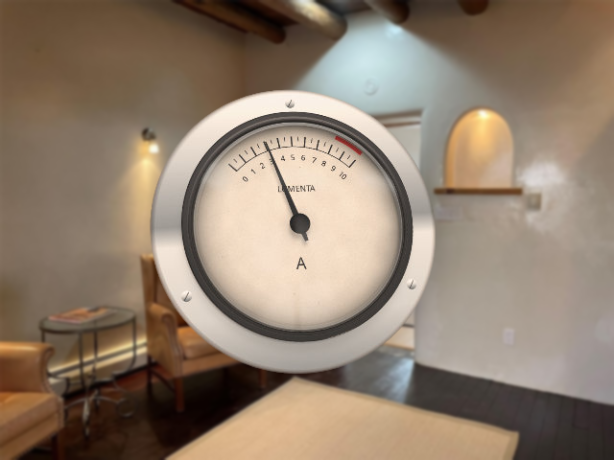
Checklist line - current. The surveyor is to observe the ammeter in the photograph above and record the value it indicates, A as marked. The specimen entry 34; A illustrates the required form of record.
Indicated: 3; A
